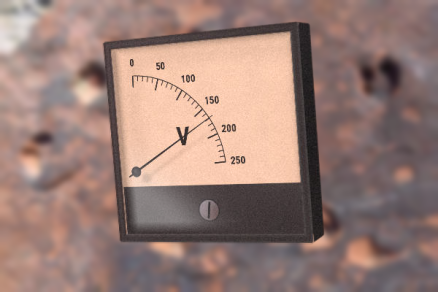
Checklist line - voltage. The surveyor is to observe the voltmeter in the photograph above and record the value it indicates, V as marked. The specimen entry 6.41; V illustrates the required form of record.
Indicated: 170; V
